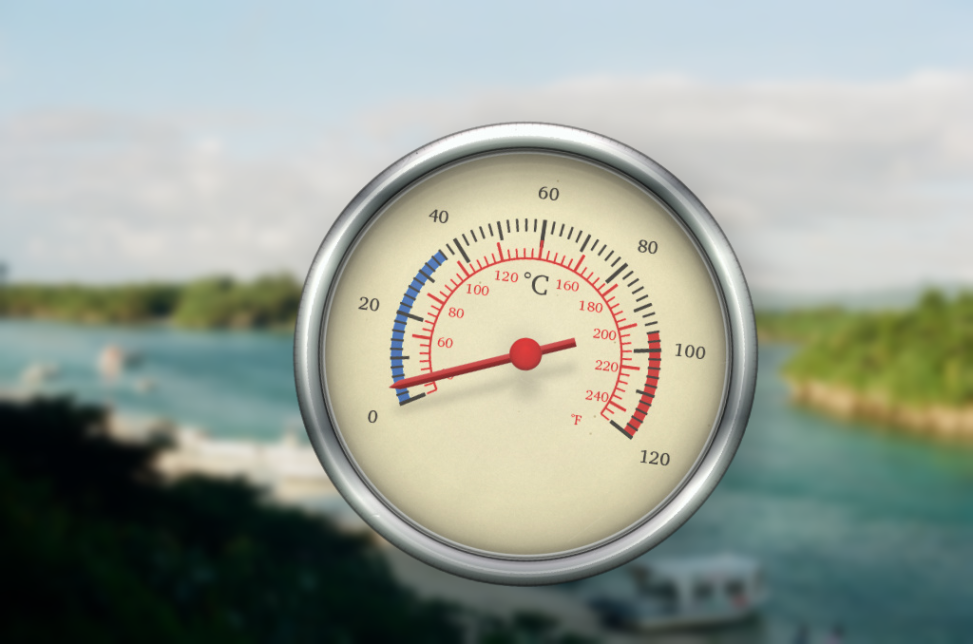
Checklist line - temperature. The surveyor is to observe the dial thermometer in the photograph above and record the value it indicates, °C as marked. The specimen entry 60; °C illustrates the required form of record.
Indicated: 4; °C
